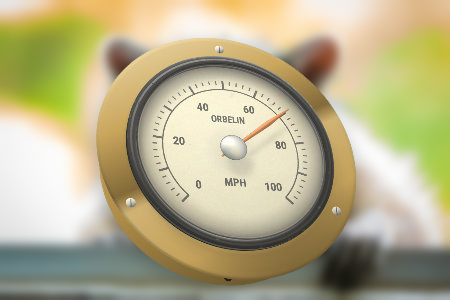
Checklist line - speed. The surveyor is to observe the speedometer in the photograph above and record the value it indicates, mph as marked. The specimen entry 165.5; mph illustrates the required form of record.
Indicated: 70; mph
